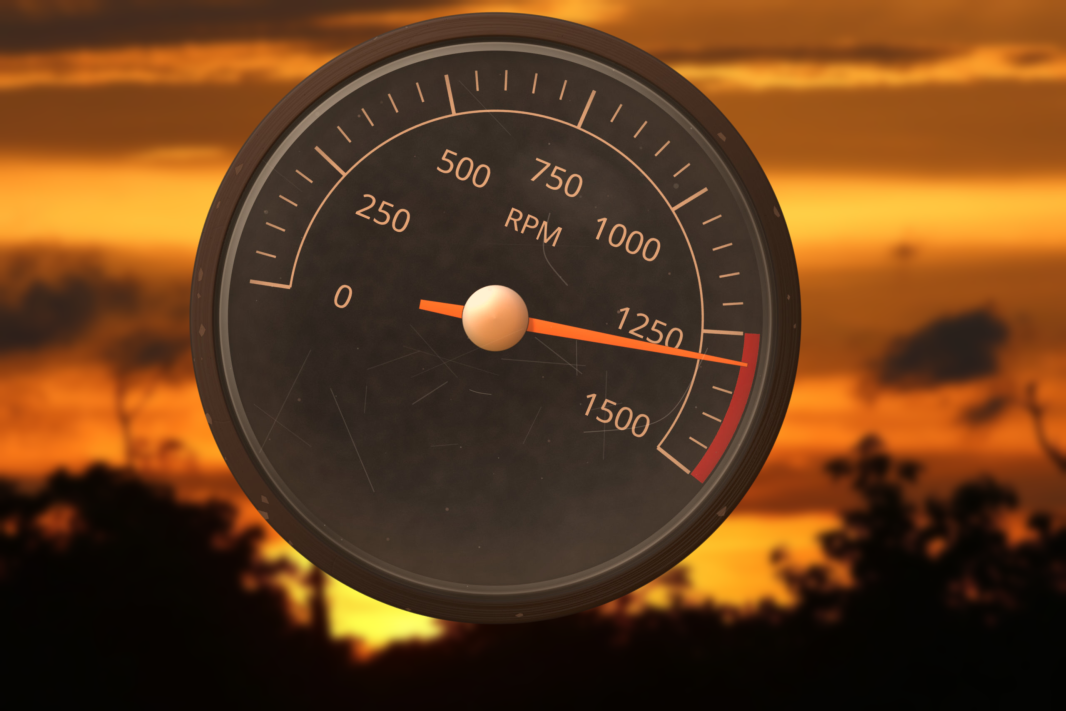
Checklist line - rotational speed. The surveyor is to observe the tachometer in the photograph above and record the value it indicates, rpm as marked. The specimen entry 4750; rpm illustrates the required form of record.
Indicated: 1300; rpm
